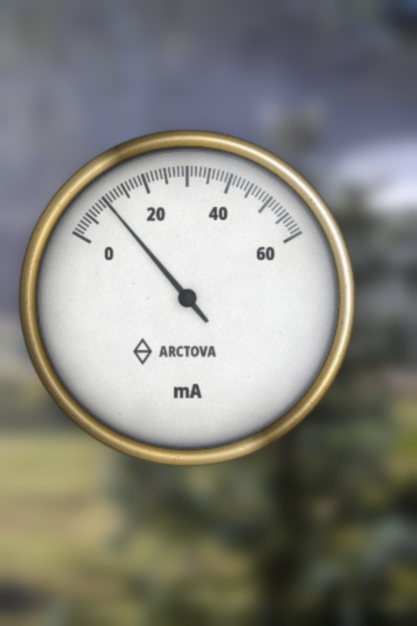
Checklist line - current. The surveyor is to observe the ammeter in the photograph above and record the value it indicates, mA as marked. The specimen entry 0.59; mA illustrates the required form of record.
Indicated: 10; mA
